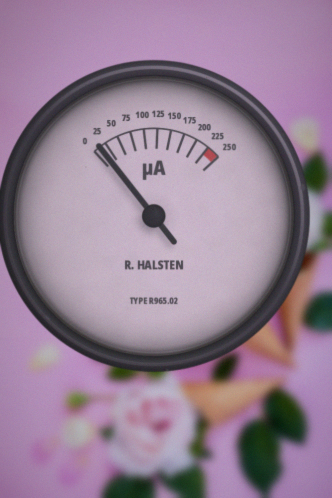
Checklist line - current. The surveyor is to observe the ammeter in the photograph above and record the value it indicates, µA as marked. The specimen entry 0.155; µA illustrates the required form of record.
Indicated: 12.5; µA
